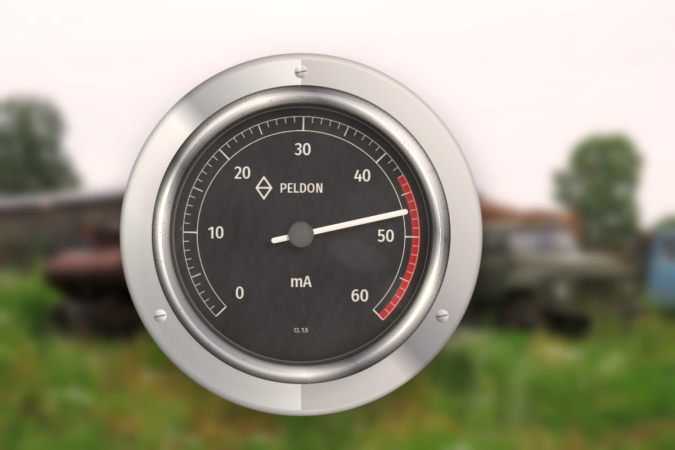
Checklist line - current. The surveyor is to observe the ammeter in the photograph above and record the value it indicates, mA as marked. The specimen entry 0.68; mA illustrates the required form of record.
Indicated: 47; mA
